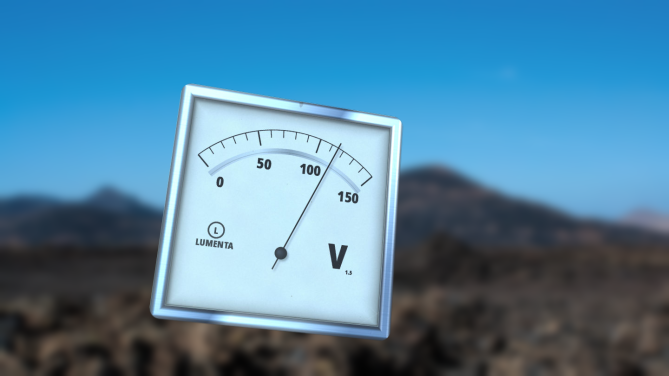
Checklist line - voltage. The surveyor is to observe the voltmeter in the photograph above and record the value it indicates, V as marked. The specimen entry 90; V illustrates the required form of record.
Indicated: 115; V
